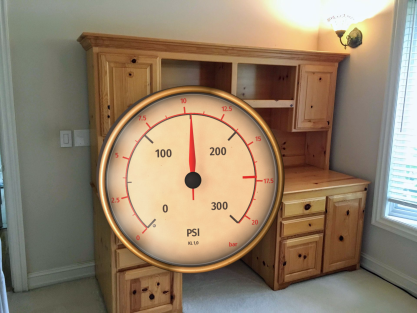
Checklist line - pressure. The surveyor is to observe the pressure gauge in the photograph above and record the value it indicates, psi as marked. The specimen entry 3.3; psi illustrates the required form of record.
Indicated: 150; psi
